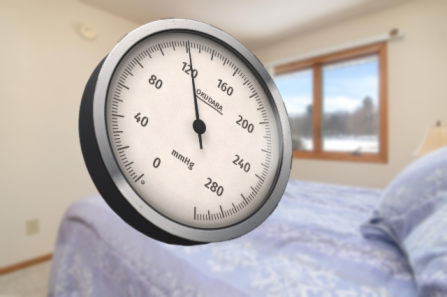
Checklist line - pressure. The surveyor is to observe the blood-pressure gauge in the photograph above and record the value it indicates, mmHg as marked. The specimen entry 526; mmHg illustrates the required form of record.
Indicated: 120; mmHg
